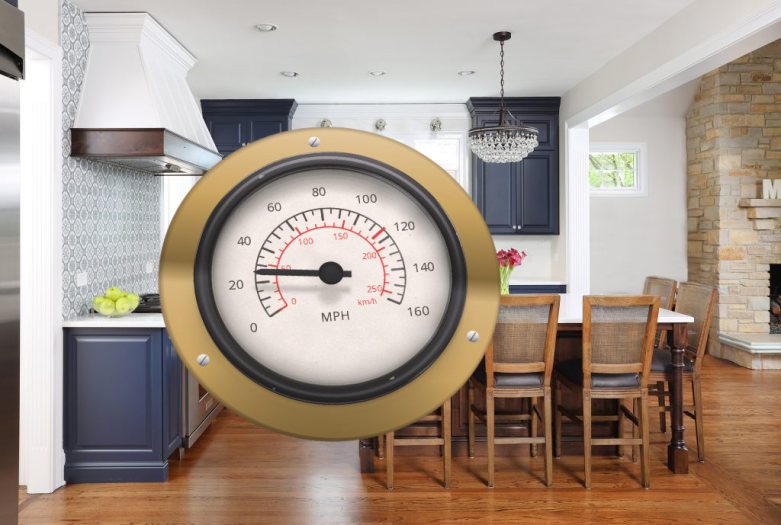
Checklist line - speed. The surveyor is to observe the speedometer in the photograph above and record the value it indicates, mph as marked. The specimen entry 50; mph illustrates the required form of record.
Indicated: 25; mph
